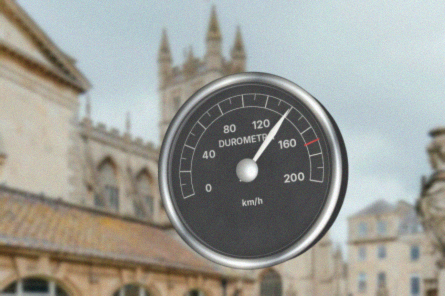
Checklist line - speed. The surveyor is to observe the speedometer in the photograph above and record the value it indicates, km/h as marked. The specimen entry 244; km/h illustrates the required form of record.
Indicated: 140; km/h
